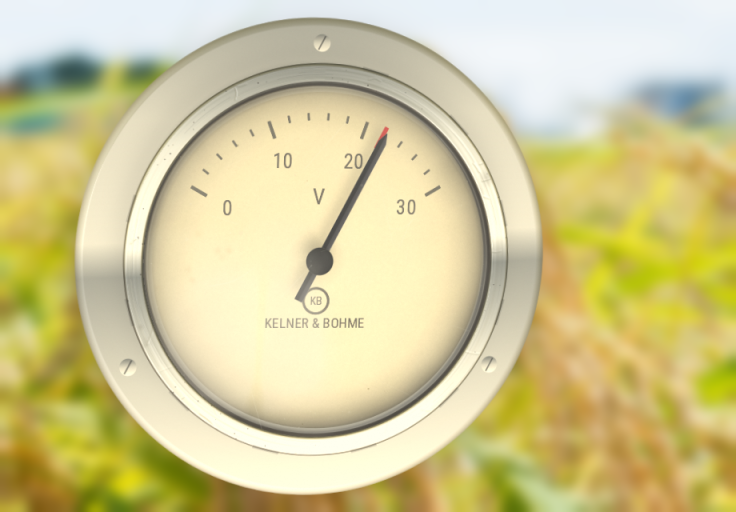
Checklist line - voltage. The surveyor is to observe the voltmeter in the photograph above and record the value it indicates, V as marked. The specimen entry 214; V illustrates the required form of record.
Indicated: 22; V
